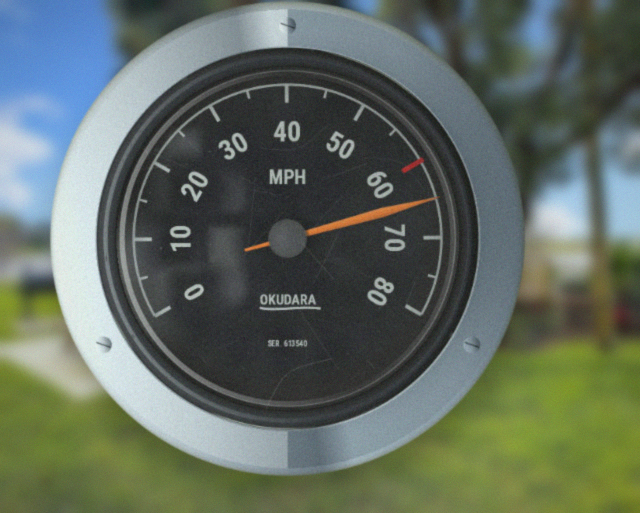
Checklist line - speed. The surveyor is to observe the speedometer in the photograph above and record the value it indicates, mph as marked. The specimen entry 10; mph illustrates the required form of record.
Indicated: 65; mph
